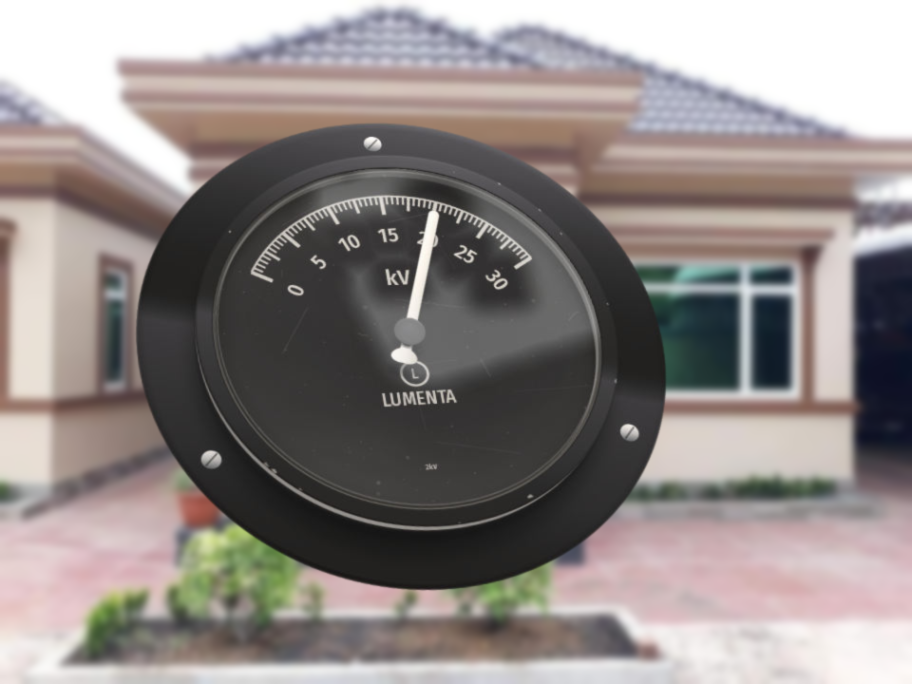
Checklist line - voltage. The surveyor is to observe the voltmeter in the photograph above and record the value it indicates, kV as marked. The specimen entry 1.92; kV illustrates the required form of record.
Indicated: 20; kV
